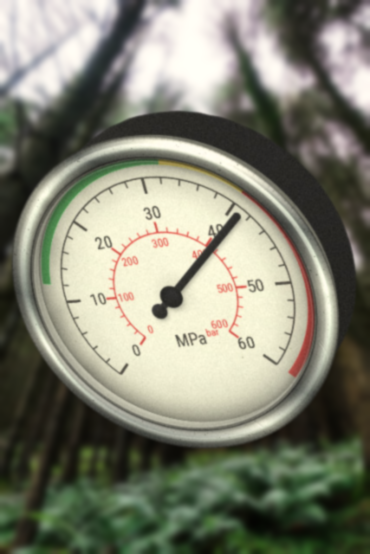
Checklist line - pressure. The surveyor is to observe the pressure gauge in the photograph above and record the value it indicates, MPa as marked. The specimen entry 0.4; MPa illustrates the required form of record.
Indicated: 41; MPa
